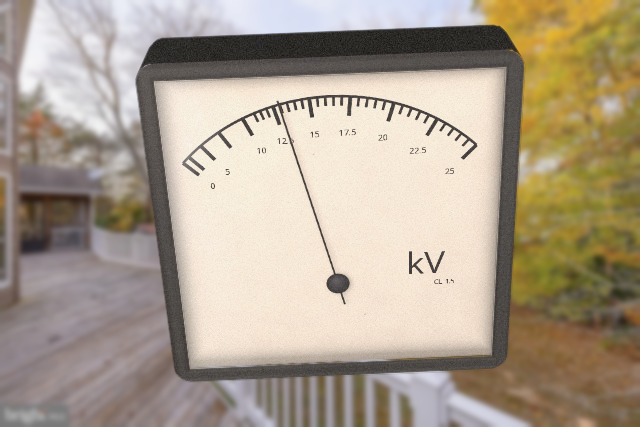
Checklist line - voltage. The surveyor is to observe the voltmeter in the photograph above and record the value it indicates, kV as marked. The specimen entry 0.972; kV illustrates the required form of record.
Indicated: 13; kV
